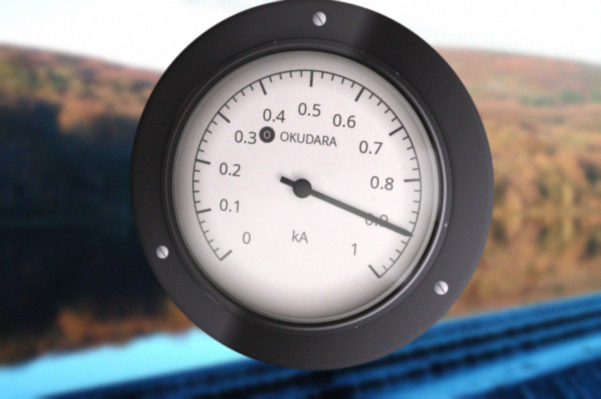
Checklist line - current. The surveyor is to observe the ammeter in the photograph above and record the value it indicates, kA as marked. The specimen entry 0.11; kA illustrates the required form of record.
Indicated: 0.9; kA
